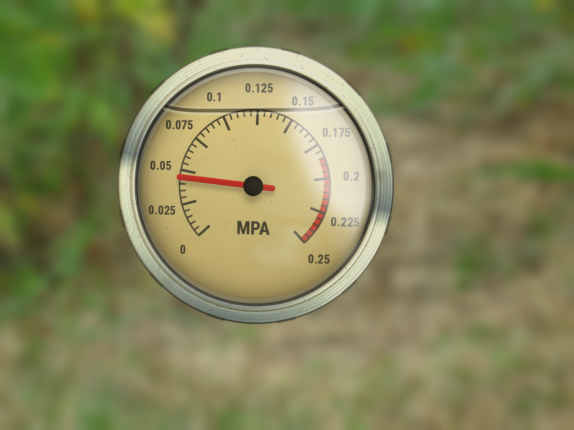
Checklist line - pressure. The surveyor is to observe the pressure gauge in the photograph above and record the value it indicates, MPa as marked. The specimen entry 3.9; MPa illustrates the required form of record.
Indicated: 0.045; MPa
